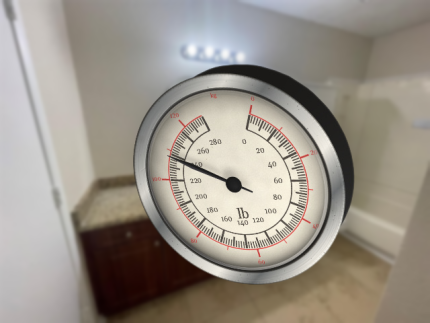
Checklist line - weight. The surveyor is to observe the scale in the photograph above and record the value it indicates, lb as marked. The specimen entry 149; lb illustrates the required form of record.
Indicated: 240; lb
